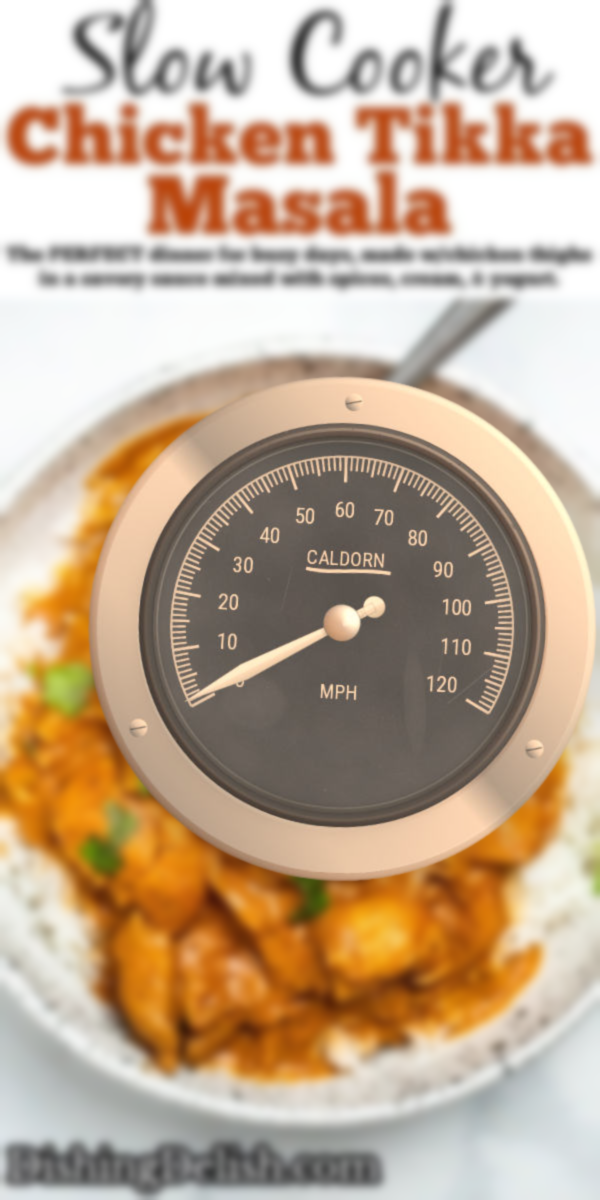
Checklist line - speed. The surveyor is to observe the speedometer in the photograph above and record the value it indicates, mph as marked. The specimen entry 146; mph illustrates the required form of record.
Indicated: 1; mph
